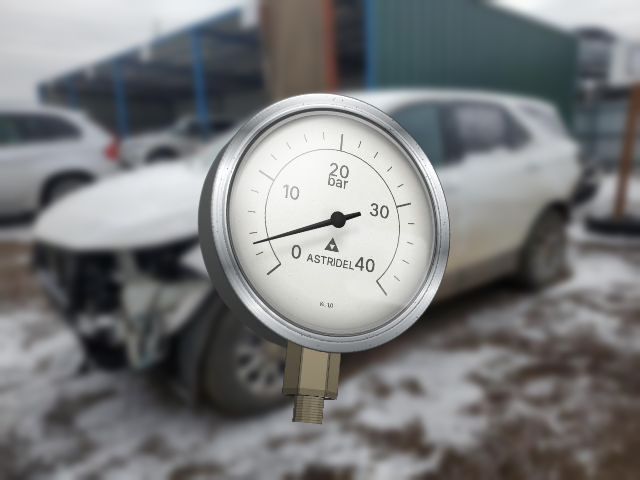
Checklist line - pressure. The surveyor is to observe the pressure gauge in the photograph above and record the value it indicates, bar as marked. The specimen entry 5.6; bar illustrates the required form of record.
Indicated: 3; bar
